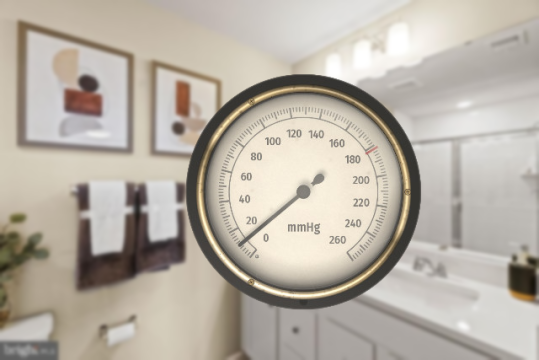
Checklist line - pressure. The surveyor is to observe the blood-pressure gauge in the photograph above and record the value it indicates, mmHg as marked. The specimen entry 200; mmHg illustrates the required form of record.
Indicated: 10; mmHg
